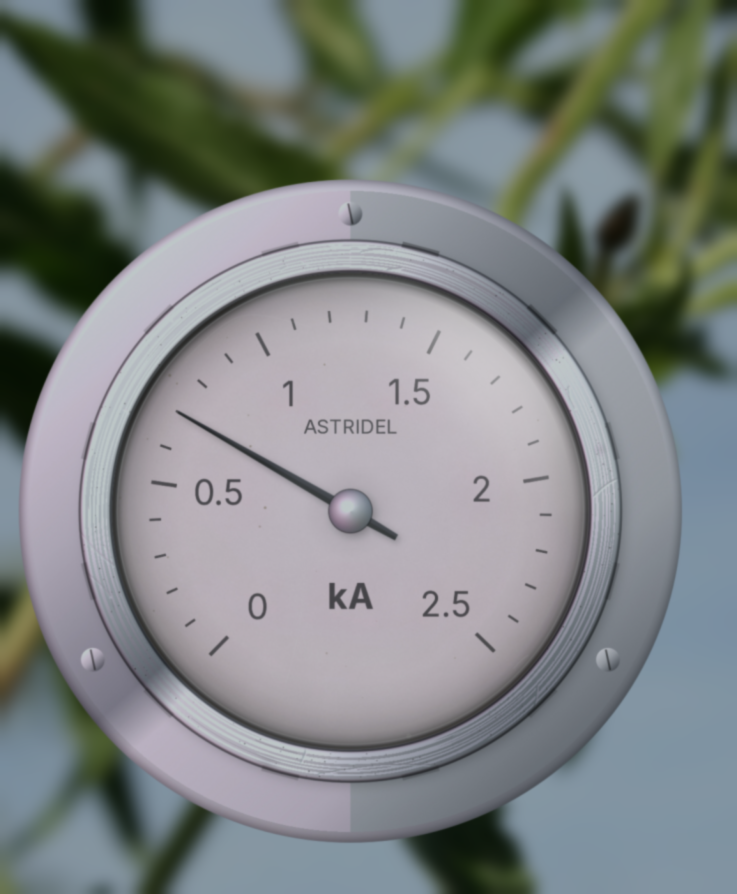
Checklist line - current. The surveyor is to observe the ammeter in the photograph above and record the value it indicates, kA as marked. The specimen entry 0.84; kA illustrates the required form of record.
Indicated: 0.7; kA
